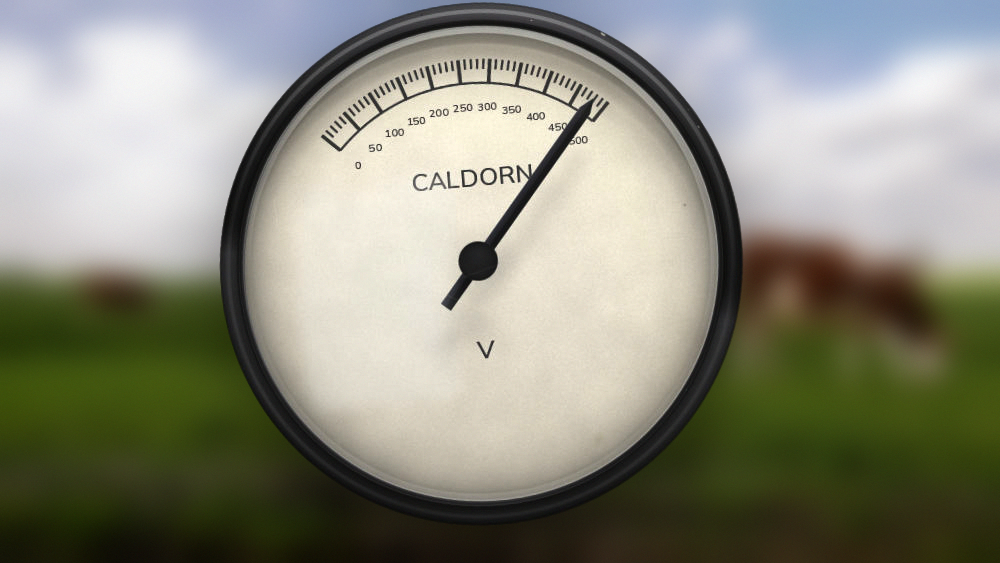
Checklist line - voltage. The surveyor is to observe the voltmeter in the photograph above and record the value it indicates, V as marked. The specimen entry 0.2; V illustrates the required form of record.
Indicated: 480; V
